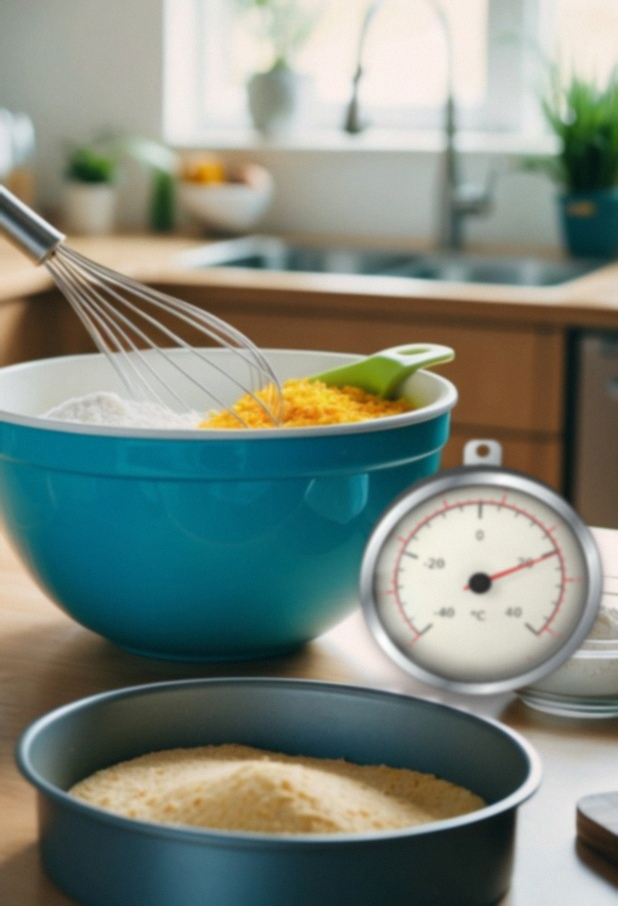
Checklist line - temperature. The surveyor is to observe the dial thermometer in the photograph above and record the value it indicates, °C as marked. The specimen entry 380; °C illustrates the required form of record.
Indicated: 20; °C
